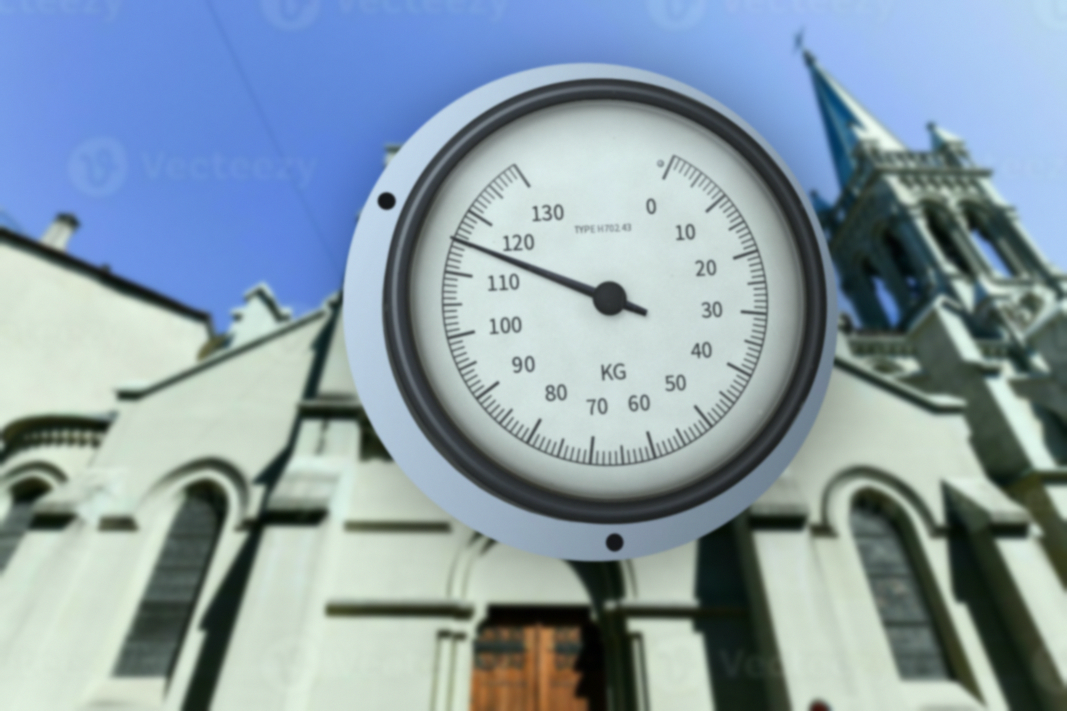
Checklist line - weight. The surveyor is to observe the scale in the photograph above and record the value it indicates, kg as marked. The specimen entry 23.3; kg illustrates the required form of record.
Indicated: 115; kg
